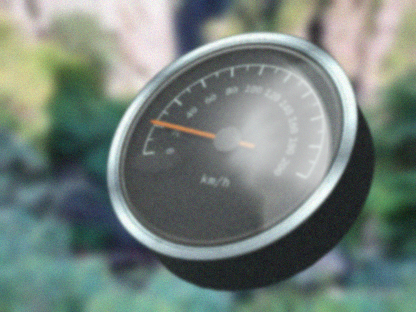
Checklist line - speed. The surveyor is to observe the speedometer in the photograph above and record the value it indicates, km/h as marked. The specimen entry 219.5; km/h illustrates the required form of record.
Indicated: 20; km/h
